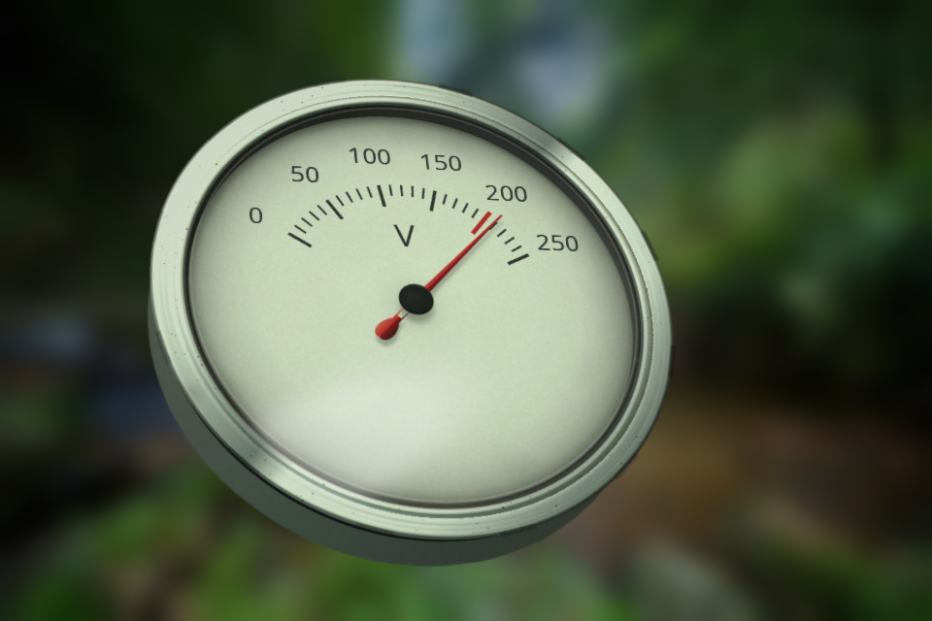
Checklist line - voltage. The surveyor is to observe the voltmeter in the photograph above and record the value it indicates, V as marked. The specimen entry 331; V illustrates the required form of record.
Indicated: 210; V
